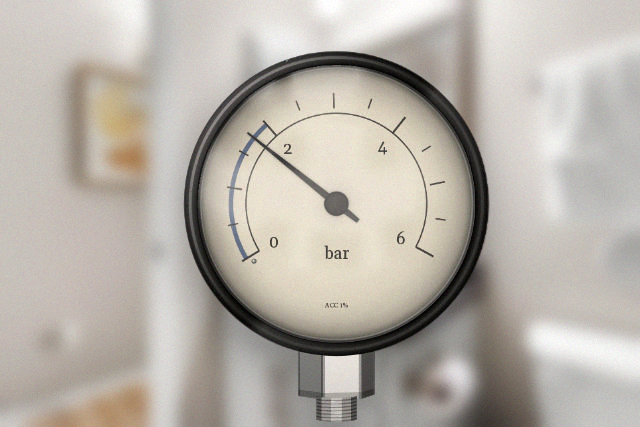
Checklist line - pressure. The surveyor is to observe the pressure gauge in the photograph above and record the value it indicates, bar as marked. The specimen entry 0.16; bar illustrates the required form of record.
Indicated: 1.75; bar
